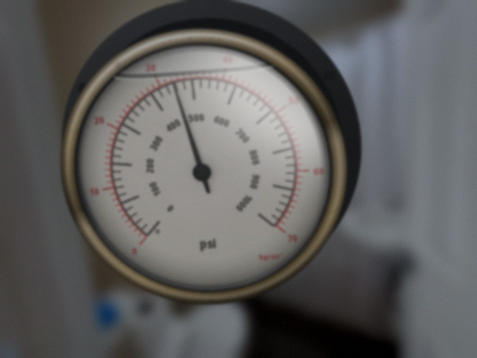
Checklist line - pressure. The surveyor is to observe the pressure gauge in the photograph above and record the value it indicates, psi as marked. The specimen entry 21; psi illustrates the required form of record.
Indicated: 460; psi
